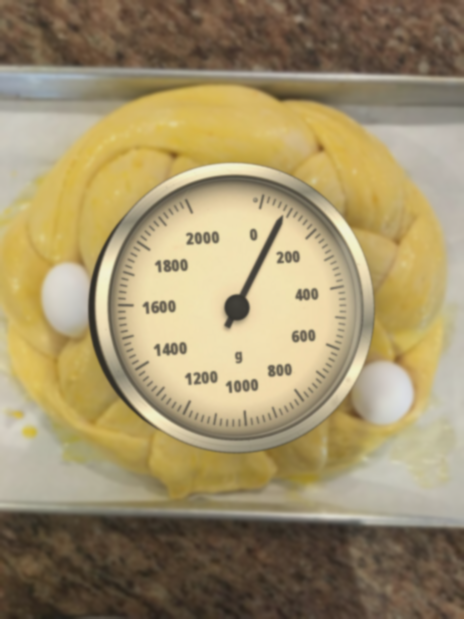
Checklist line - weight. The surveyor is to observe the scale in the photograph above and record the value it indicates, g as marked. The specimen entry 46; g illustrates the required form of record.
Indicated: 80; g
